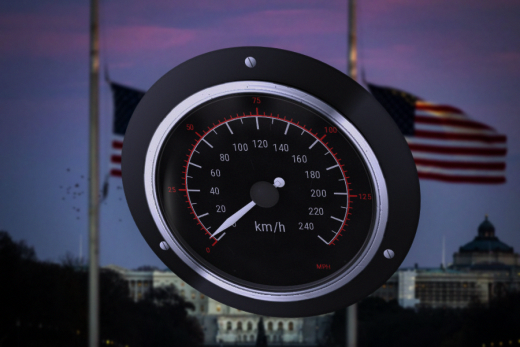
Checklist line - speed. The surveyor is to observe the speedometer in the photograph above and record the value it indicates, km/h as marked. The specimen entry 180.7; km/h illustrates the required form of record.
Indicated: 5; km/h
